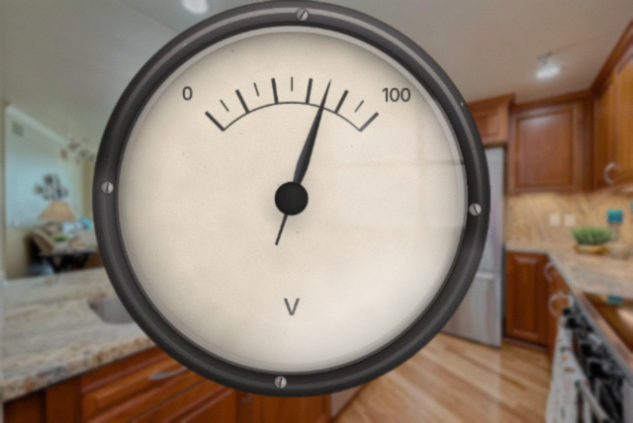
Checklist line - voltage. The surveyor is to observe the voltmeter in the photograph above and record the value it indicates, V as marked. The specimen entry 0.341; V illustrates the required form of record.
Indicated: 70; V
